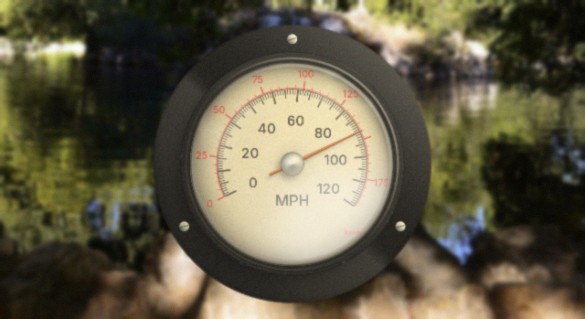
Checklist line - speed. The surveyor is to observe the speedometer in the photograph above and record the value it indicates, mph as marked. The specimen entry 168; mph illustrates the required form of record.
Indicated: 90; mph
